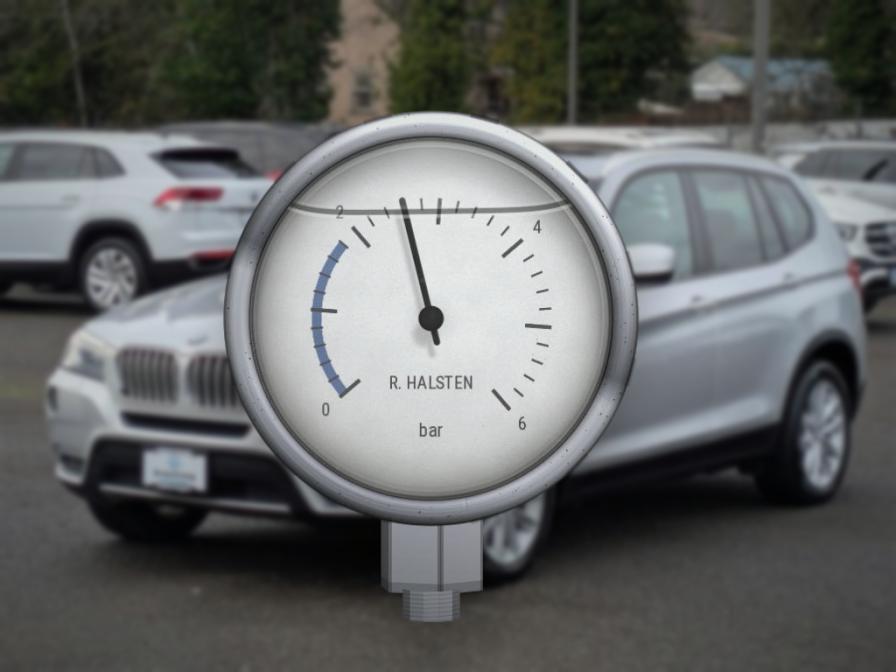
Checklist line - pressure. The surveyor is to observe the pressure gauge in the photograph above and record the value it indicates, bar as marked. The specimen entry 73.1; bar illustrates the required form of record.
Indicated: 2.6; bar
